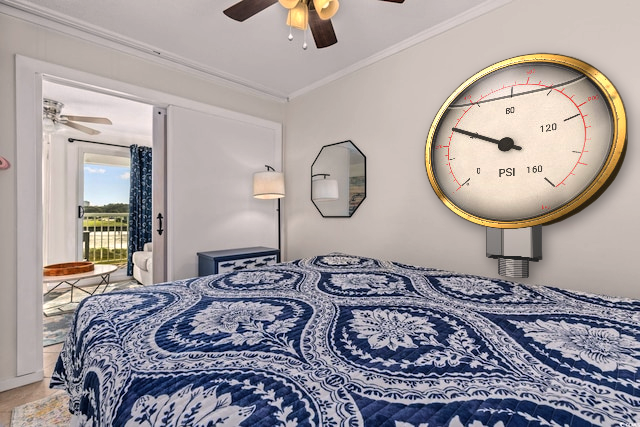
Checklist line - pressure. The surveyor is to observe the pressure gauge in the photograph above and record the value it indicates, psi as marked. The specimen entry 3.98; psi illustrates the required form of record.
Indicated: 40; psi
